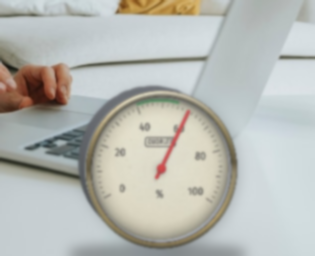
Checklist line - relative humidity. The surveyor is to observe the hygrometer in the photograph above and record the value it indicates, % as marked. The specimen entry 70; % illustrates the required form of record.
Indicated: 60; %
